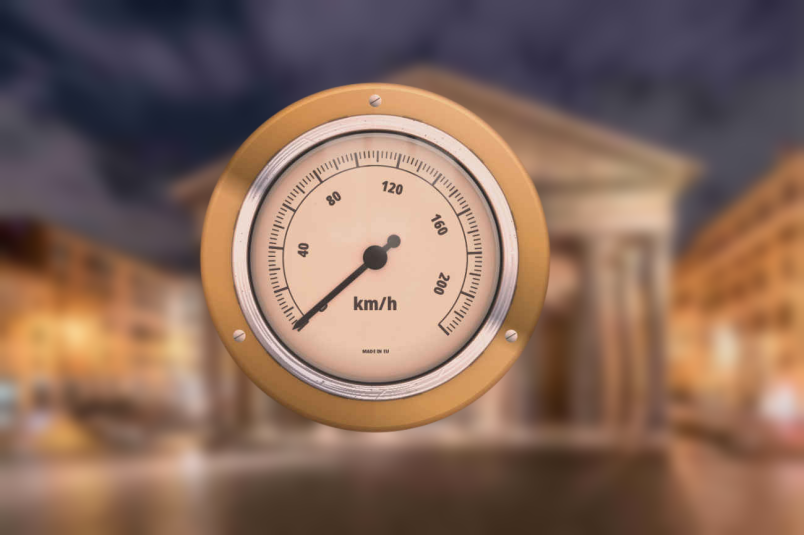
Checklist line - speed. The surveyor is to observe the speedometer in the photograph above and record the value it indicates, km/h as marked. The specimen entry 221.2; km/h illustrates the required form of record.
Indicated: 2; km/h
